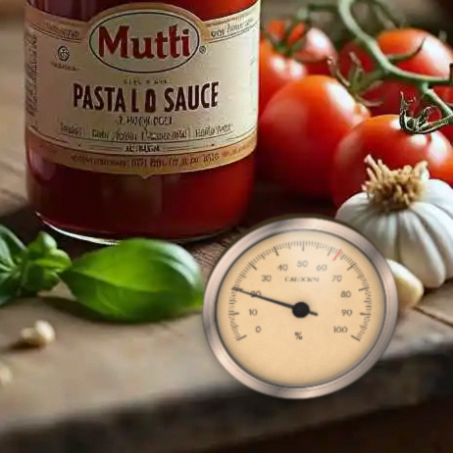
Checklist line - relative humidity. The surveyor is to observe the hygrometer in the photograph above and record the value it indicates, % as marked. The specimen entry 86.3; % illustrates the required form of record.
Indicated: 20; %
